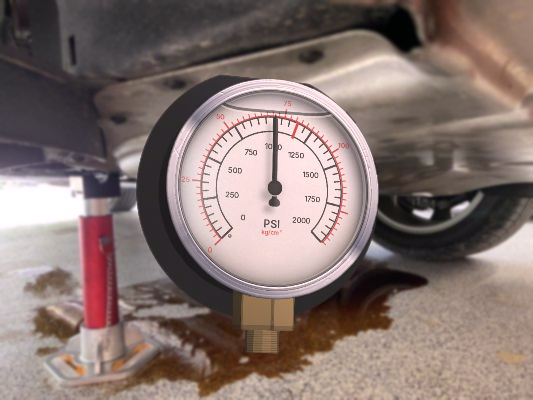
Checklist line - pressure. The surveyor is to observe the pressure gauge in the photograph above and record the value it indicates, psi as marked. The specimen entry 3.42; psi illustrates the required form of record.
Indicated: 1000; psi
